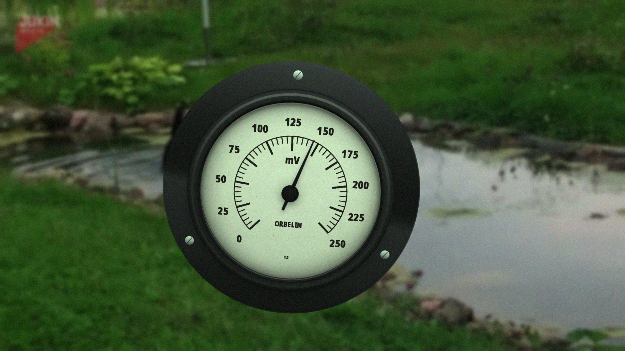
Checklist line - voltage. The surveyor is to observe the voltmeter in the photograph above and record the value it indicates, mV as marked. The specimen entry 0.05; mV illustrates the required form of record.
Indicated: 145; mV
